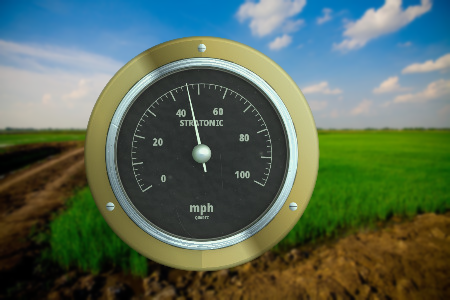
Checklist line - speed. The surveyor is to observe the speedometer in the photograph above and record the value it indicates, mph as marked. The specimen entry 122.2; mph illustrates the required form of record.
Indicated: 46; mph
